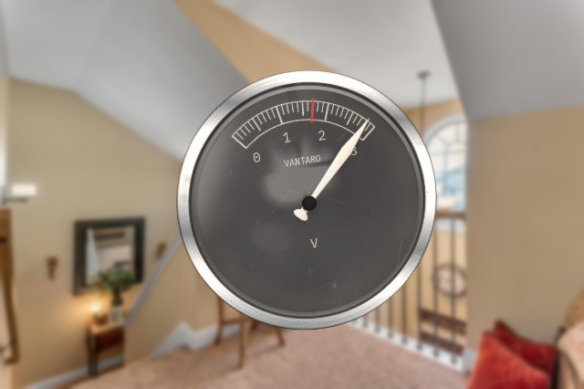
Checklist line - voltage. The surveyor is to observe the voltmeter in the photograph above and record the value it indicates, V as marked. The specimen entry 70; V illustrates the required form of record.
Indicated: 2.8; V
